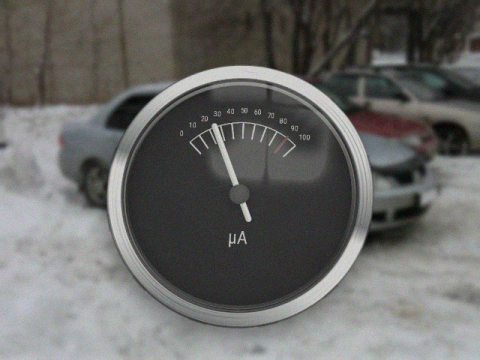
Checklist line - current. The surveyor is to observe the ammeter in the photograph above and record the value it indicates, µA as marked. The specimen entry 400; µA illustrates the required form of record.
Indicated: 25; µA
